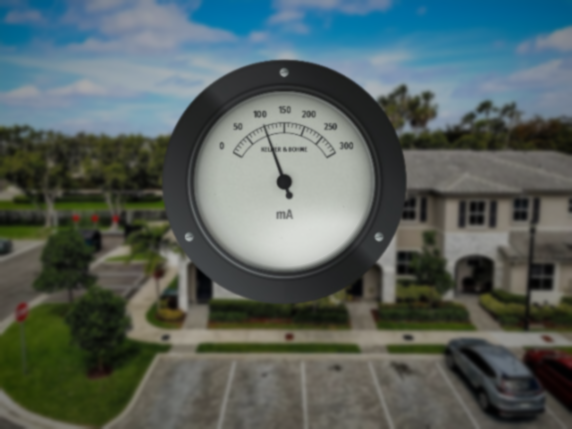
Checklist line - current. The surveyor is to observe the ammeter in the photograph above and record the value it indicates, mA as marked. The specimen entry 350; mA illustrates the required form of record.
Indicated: 100; mA
